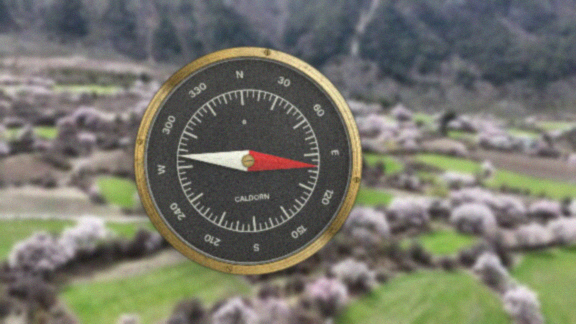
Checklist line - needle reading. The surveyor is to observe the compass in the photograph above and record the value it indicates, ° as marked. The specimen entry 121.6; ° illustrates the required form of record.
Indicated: 100; °
